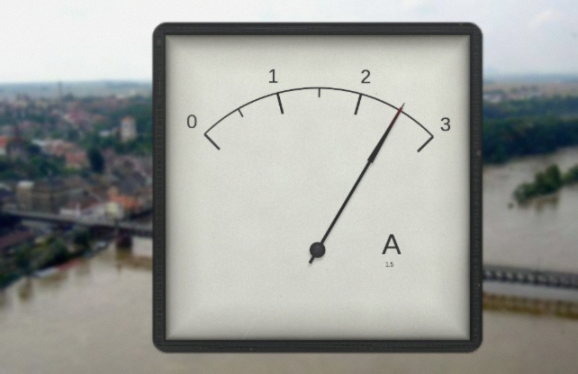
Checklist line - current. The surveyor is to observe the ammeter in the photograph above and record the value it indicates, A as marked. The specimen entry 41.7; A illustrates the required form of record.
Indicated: 2.5; A
